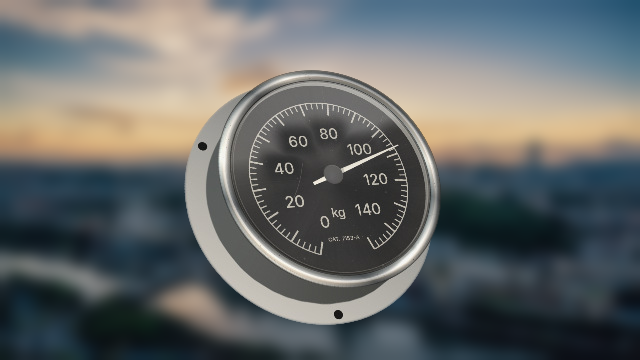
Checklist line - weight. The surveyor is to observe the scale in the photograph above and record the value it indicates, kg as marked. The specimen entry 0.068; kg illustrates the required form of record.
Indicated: 108; kg
